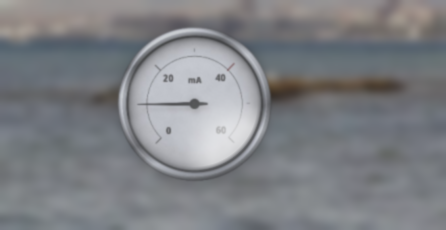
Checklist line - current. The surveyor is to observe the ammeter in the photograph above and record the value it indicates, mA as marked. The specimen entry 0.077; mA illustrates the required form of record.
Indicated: 10; mA
